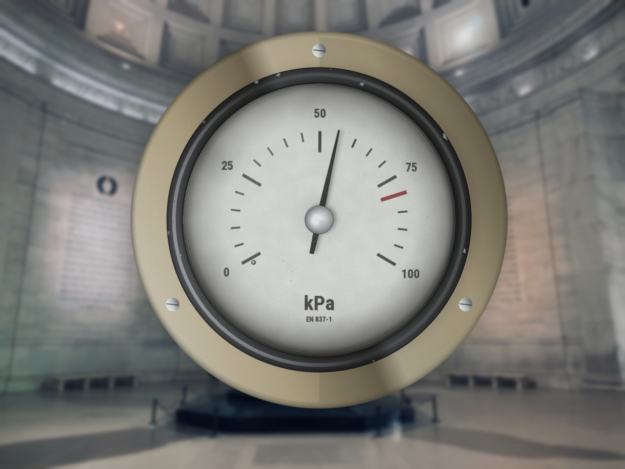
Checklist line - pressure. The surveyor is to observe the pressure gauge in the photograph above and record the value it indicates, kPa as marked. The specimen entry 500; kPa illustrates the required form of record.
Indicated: 55; kPa
